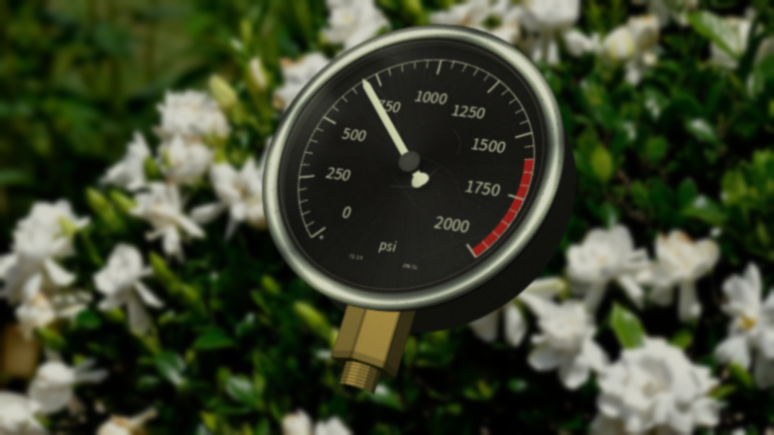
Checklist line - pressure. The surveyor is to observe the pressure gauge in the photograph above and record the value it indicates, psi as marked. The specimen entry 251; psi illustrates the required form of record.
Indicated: 700; psi
